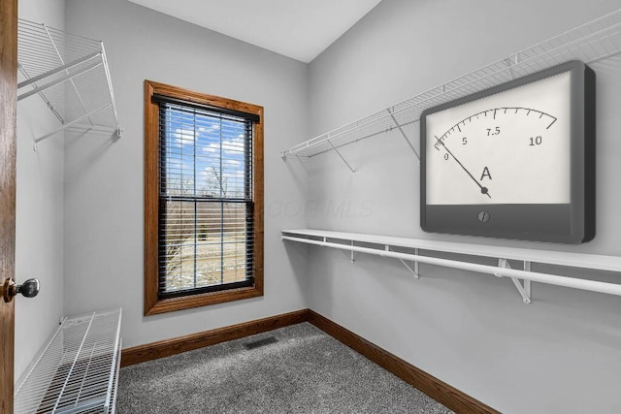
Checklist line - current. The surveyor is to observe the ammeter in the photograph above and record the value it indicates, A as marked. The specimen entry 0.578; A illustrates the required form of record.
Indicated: 2.5; A
